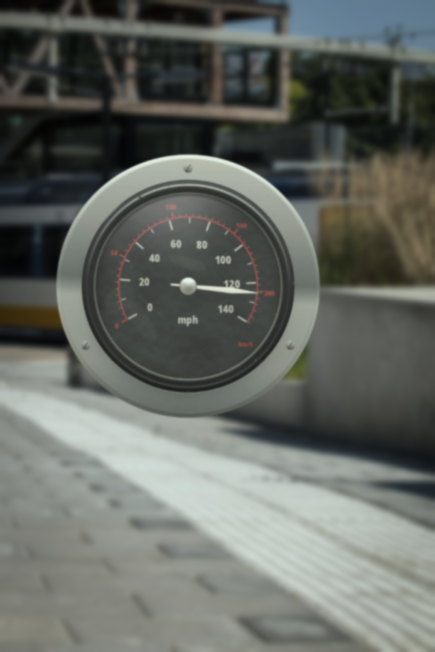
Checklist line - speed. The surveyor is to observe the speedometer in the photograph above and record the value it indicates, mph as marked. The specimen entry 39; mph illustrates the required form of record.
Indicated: 125; mph
